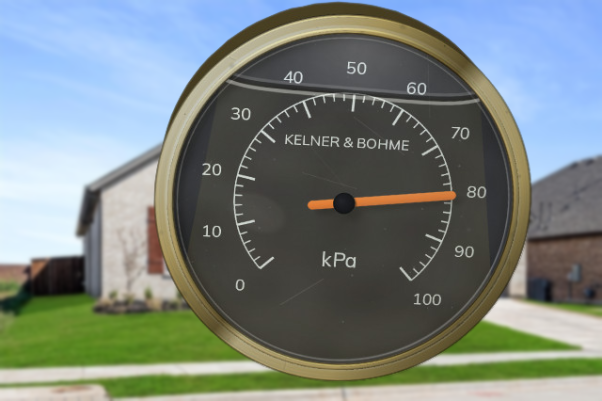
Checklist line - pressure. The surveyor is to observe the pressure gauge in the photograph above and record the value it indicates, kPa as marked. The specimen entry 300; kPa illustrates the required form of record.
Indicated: 80; kPa
